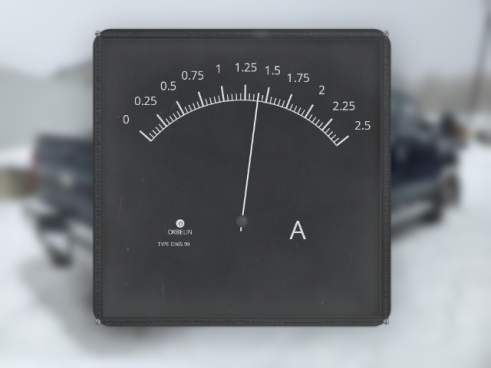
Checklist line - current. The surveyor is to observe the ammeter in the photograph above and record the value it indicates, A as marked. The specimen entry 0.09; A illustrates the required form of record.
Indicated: 1.4; A
